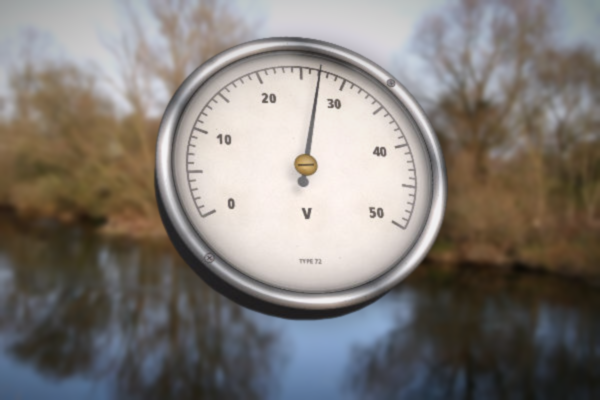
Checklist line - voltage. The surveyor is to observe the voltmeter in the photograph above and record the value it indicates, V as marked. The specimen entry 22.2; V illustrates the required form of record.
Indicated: 27; V
